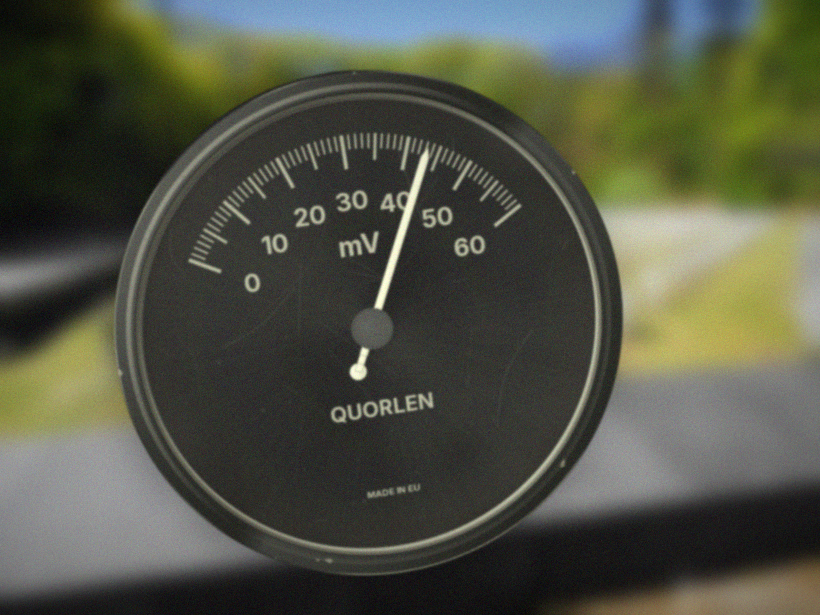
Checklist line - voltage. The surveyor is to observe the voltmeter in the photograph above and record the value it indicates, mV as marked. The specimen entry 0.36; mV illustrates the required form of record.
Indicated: 43; mV
